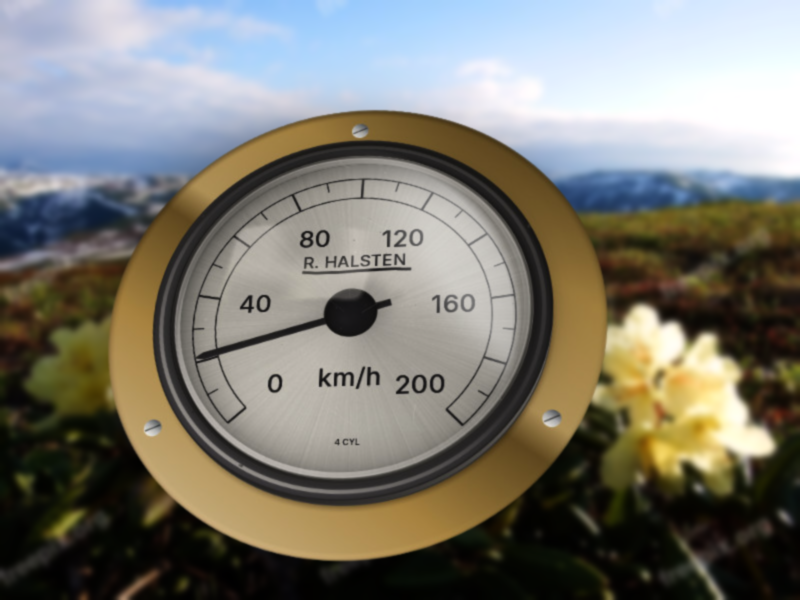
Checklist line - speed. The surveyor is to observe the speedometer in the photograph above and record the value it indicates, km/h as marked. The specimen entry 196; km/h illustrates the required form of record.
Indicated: 20; km/h
